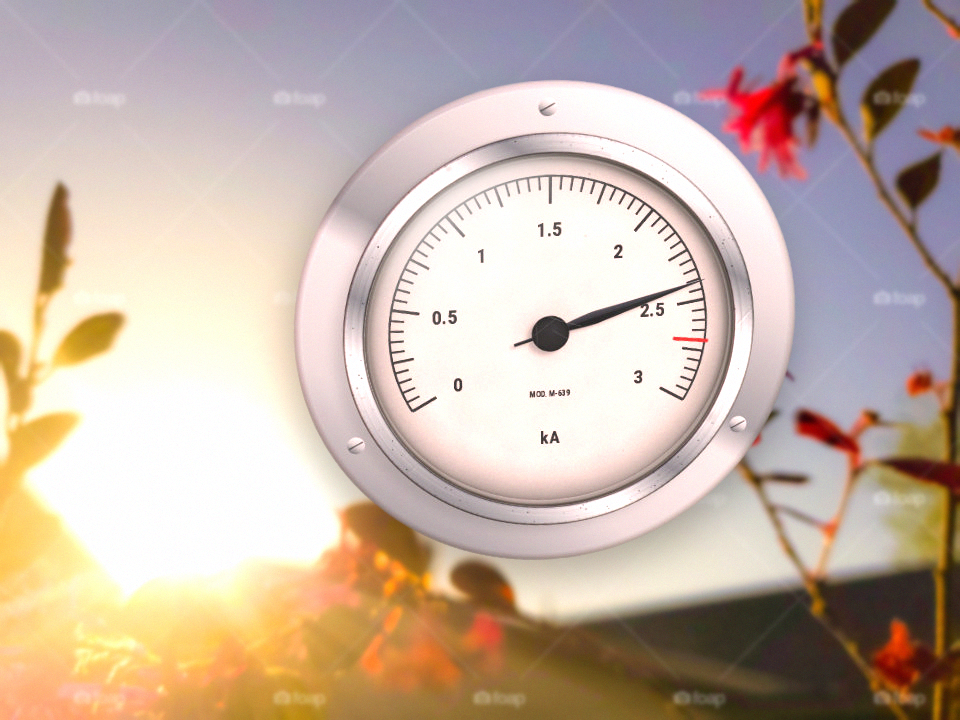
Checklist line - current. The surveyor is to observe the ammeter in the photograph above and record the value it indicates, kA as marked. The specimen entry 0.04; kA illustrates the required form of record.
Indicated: 2.4; kA
